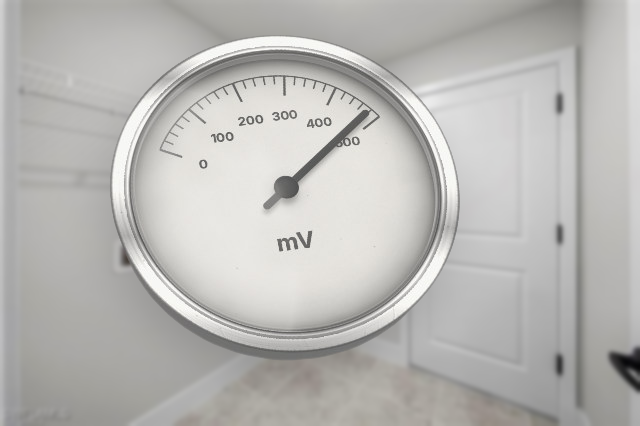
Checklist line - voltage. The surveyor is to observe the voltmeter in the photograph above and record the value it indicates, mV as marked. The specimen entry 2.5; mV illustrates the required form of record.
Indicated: 480; mV
